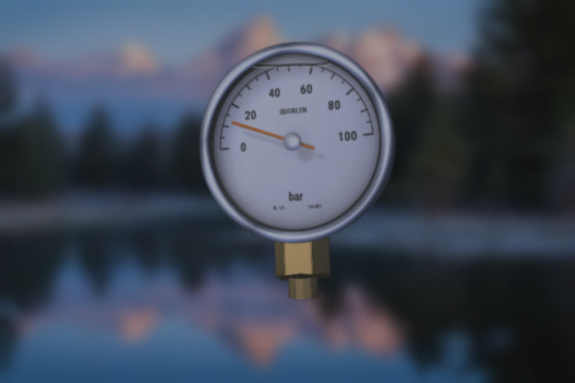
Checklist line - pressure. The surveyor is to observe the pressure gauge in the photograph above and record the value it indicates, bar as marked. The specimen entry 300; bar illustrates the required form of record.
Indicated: 12.5; bar
